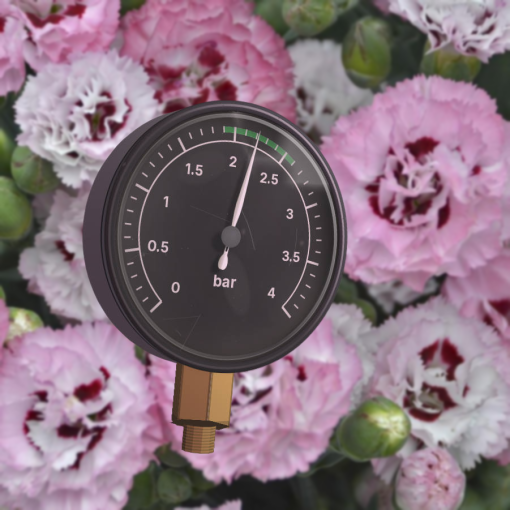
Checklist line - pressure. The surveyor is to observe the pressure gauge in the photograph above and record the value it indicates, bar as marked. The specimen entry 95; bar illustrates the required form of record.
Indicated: 2.2; bar
